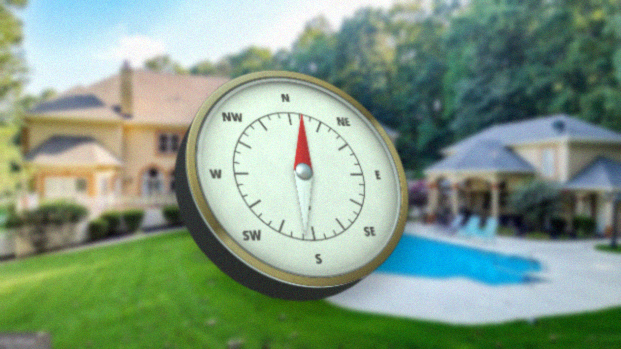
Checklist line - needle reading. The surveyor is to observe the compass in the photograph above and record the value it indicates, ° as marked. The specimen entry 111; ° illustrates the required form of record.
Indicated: 10; °
